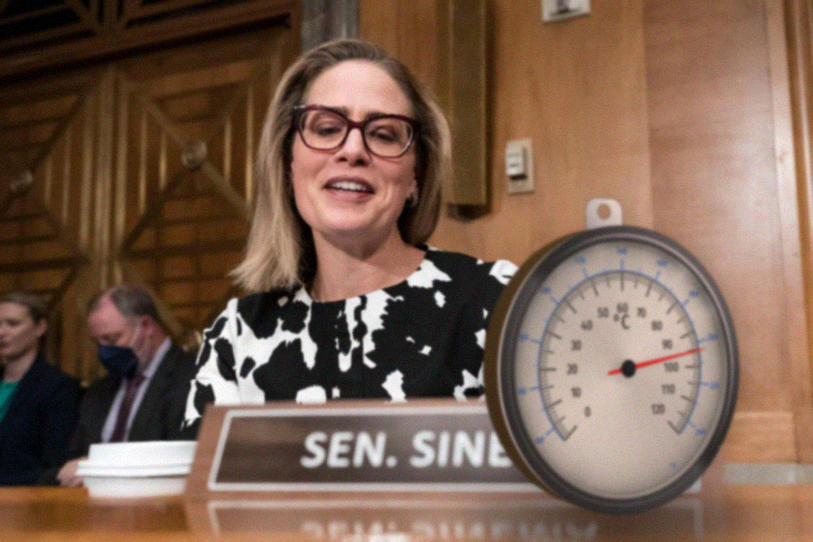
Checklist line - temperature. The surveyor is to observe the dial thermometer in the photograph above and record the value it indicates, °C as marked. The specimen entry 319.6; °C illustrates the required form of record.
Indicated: 95; °C
